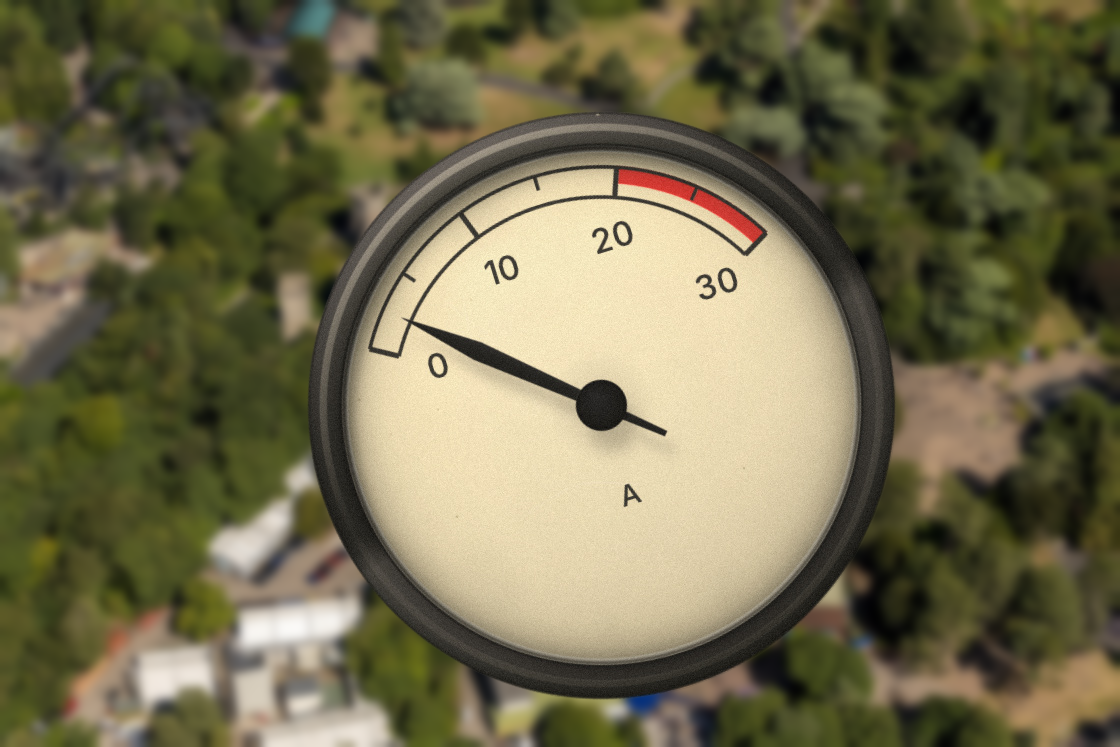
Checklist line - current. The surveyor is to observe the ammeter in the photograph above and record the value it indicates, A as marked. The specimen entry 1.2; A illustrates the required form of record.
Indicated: 2.5; A
